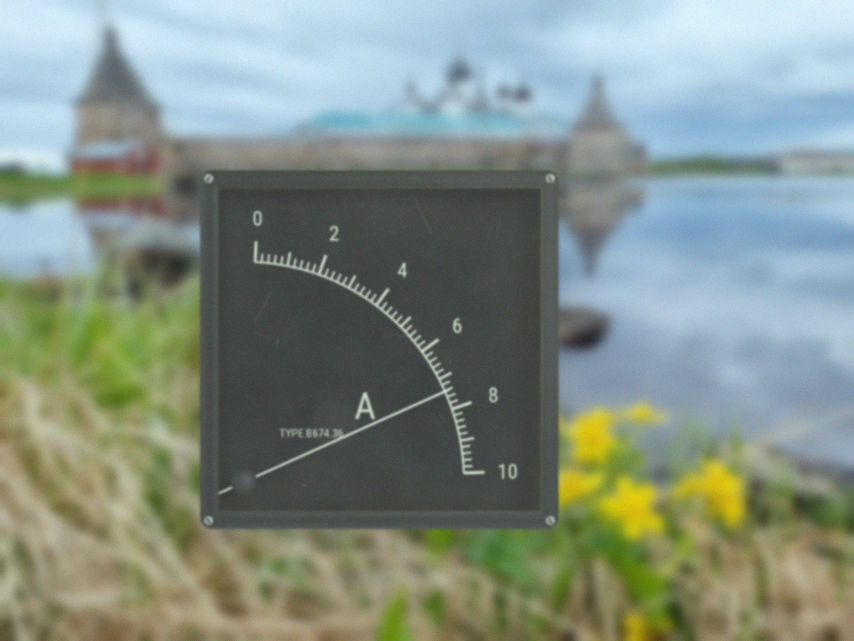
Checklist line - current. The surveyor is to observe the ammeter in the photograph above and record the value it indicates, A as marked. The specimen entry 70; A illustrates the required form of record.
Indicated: 7.4; A
